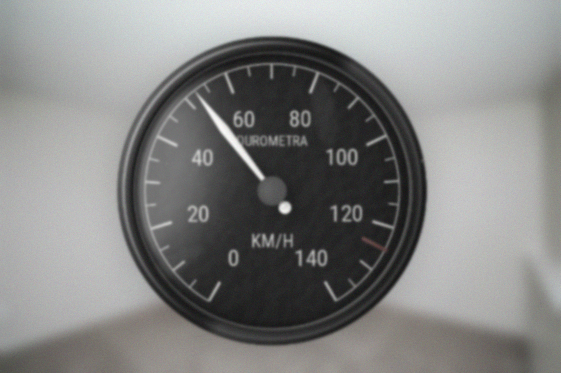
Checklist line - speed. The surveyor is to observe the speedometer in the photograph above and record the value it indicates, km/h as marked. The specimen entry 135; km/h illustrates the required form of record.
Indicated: 52.5; km/h
